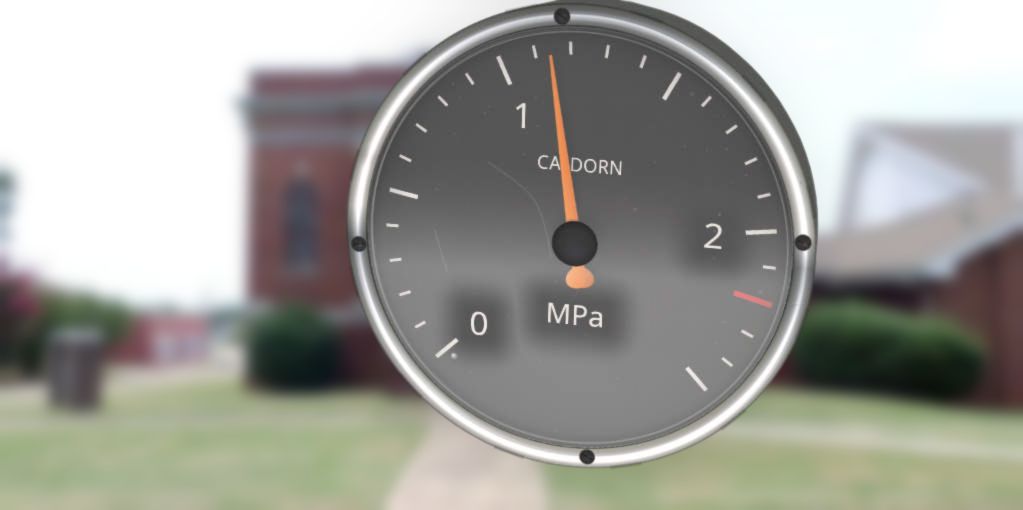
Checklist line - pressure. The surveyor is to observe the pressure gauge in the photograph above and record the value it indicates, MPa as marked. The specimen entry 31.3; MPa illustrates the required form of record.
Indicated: 1.15; MPa
